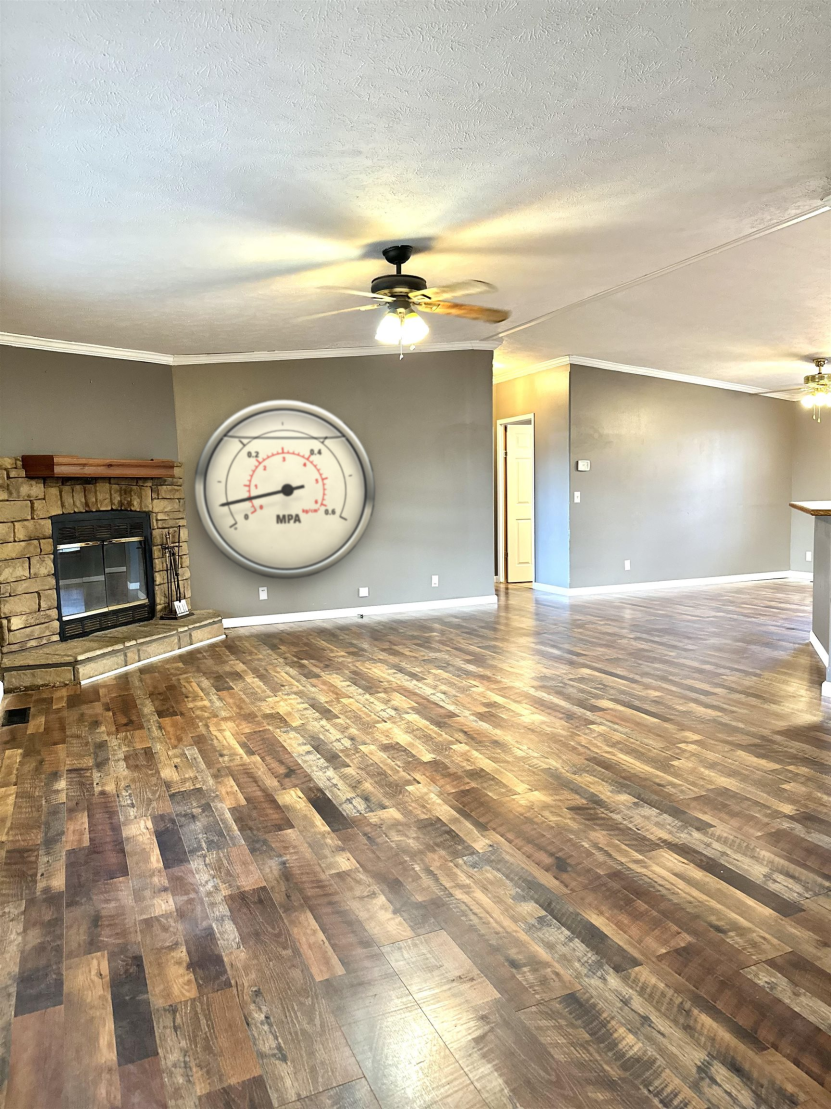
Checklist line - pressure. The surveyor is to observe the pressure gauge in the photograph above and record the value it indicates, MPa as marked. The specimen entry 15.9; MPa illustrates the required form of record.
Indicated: 0.05; MPa
